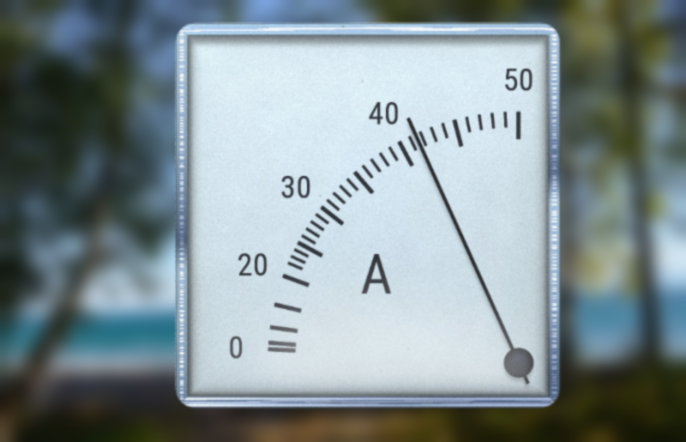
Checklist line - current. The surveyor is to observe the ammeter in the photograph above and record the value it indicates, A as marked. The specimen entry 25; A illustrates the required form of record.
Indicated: 41.5; A
